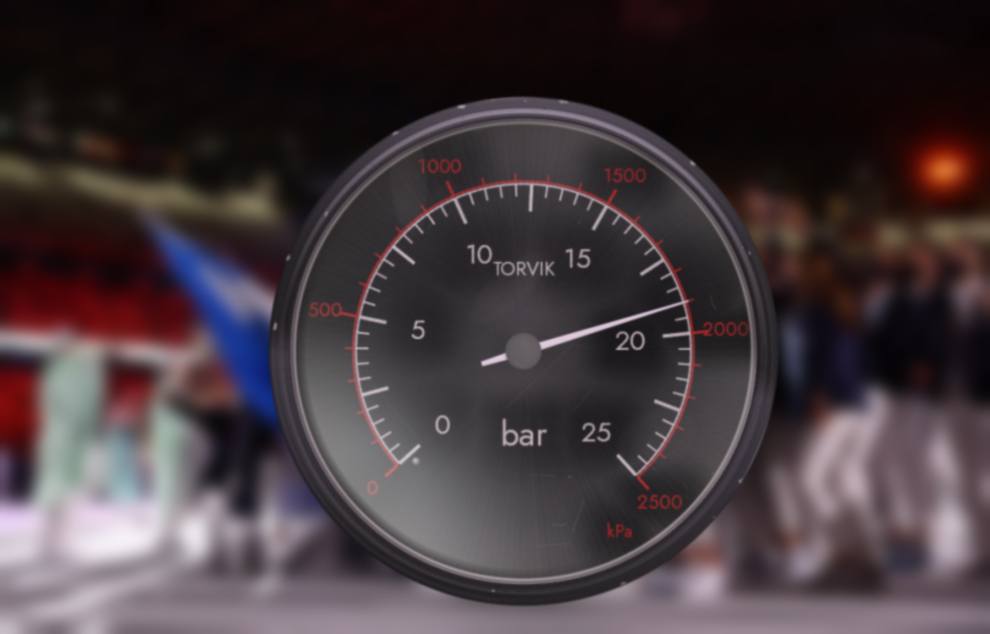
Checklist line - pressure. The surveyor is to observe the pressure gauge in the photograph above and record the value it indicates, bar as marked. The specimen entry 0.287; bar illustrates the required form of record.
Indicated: 19; bar
